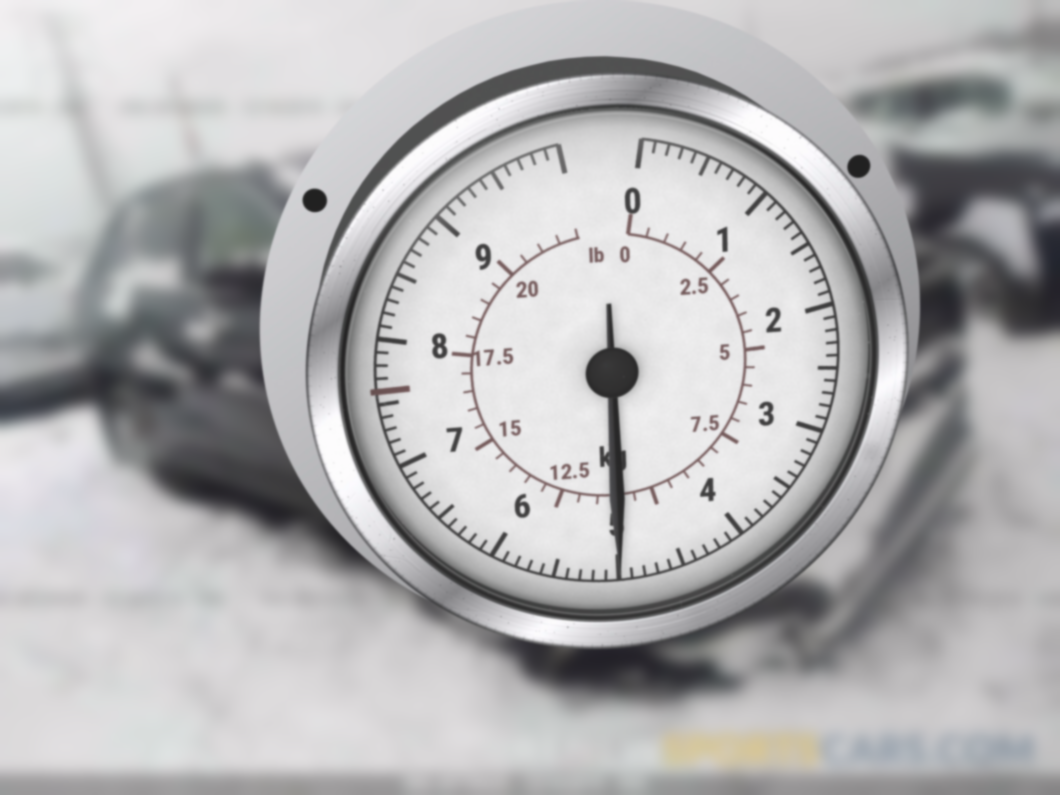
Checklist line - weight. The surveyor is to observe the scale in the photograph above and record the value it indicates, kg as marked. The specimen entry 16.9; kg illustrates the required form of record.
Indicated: 5; kg
